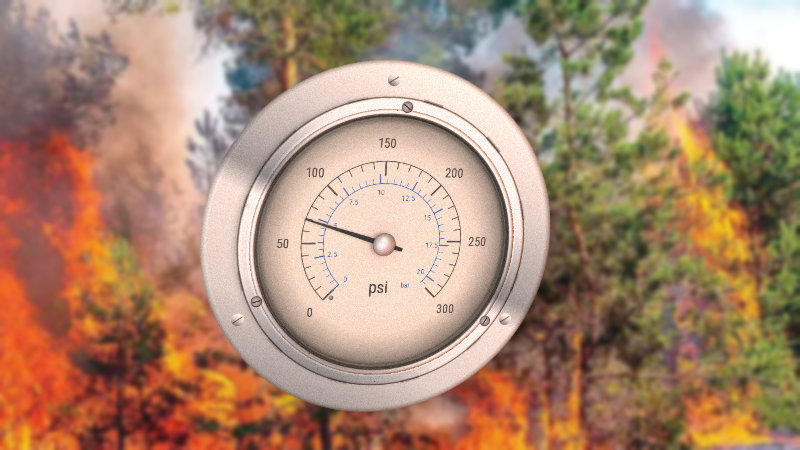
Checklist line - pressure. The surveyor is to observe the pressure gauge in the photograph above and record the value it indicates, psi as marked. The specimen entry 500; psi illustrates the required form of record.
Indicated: 70; psi
